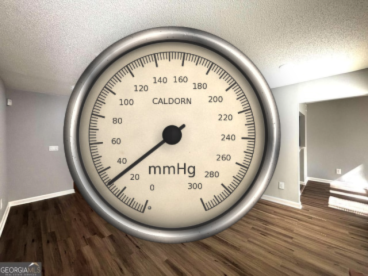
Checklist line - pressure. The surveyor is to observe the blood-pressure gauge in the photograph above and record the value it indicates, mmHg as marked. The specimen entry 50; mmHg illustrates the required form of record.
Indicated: 30; mmHg
